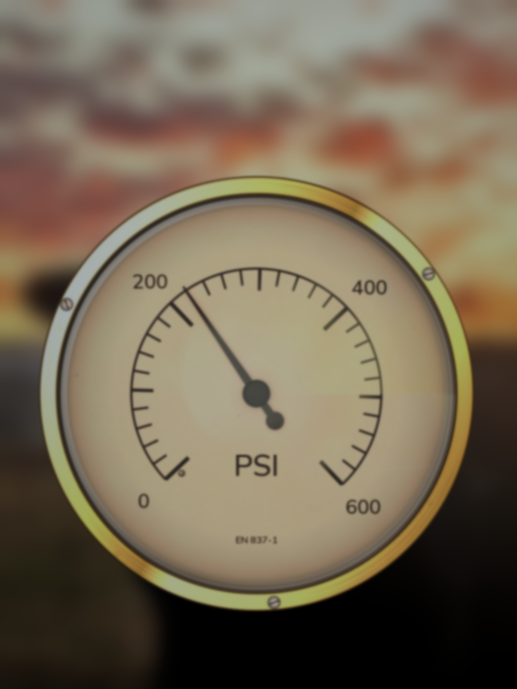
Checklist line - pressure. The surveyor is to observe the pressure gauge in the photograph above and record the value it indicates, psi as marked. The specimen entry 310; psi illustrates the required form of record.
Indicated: 220; psi
